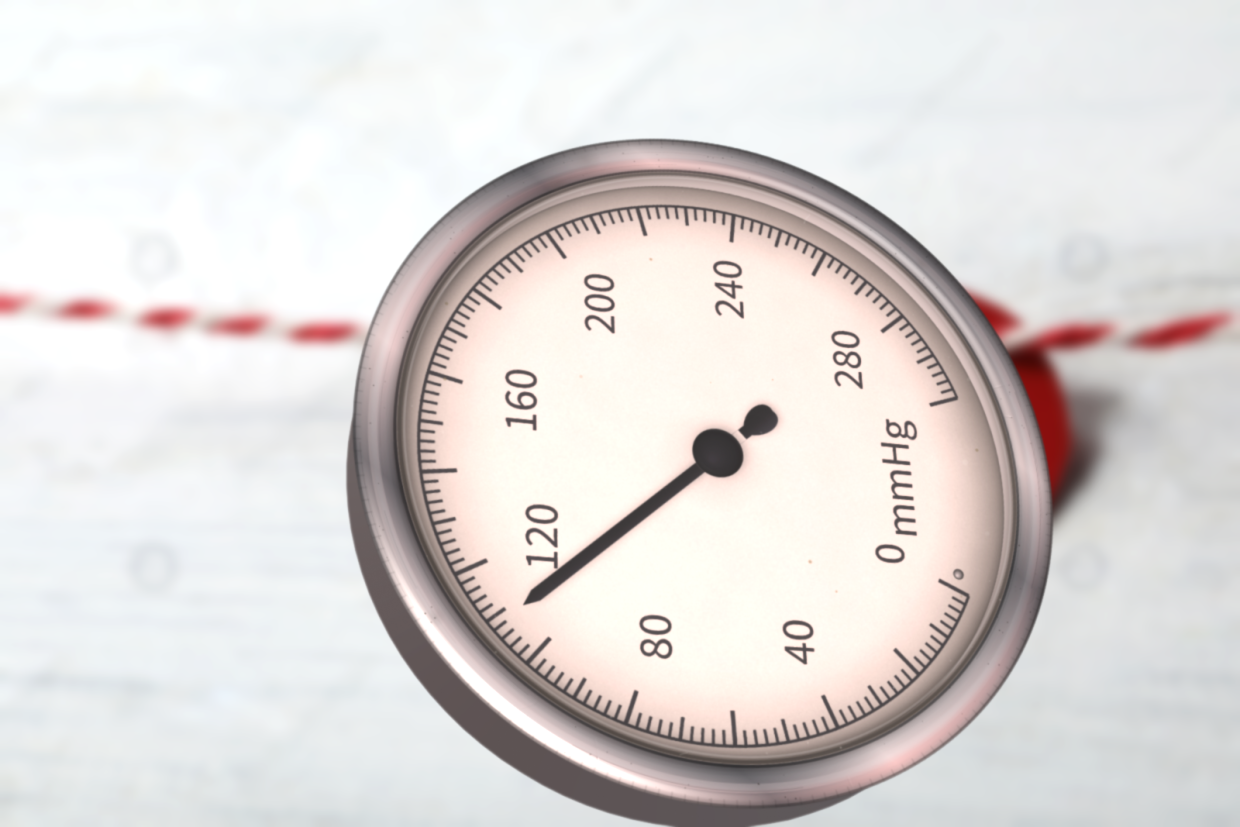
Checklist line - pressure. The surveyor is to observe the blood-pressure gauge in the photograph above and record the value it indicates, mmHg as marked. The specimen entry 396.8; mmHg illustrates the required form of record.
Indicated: 108; mmHg
